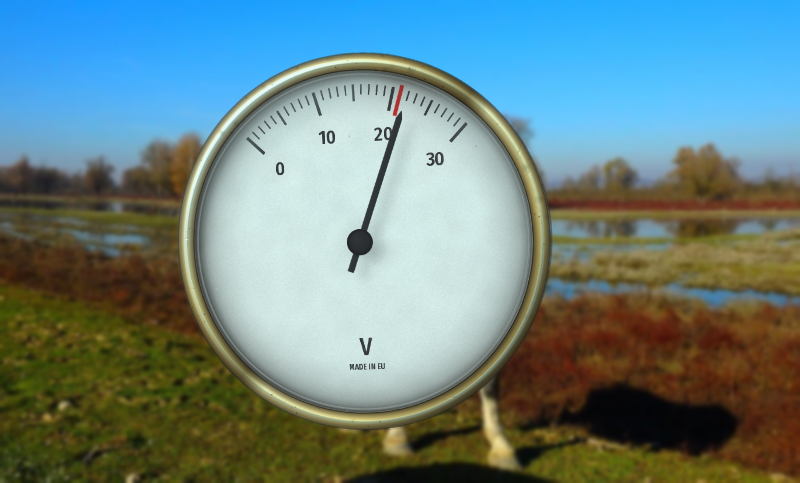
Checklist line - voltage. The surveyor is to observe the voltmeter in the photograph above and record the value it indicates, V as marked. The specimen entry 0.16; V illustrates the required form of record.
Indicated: 22; V
